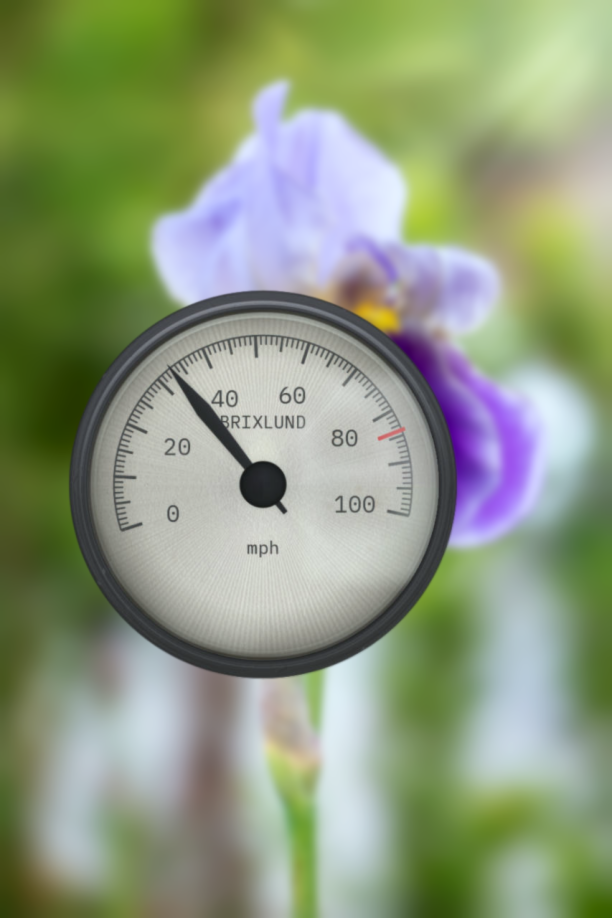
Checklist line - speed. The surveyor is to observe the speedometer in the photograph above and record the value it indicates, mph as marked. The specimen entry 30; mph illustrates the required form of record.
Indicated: 33; mph
